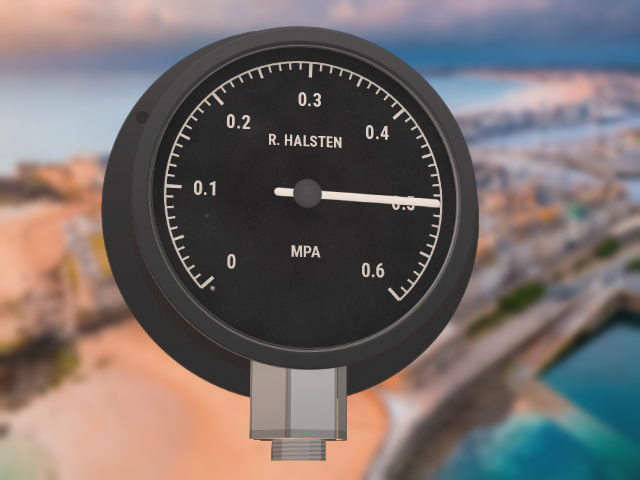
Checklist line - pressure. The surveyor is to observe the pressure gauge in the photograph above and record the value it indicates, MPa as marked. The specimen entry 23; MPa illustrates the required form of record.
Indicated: 0.5; MPa
